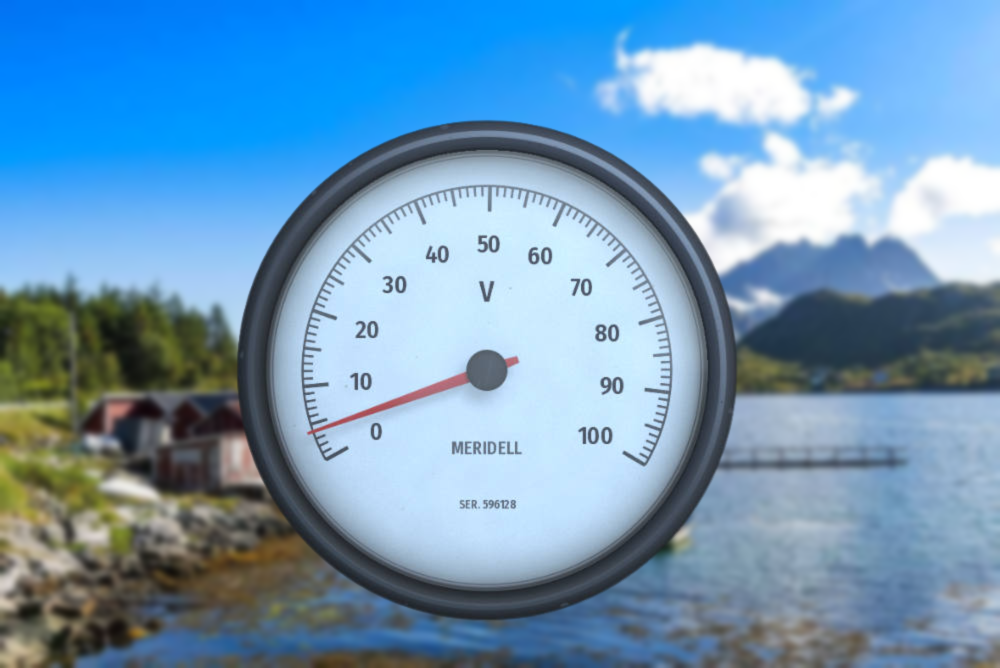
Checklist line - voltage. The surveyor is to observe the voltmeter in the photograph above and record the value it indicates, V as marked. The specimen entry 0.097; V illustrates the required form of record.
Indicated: 4; V
